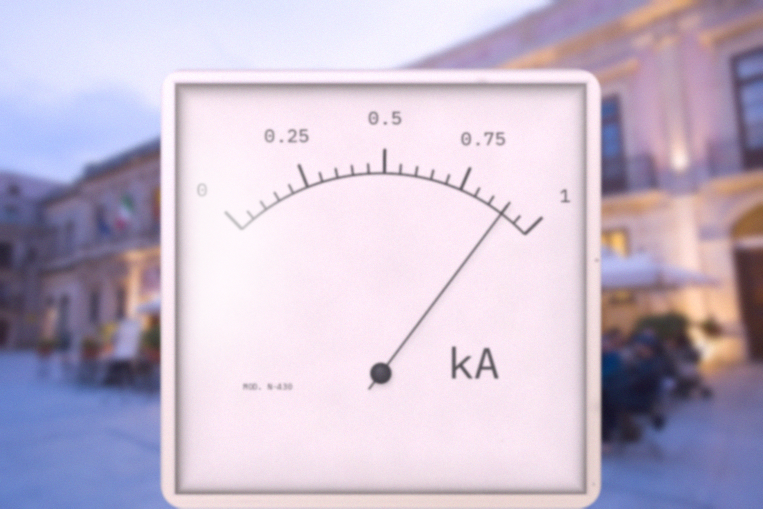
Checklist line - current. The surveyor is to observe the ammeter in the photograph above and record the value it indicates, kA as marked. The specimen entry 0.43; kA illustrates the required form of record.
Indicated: 0.9; kA
